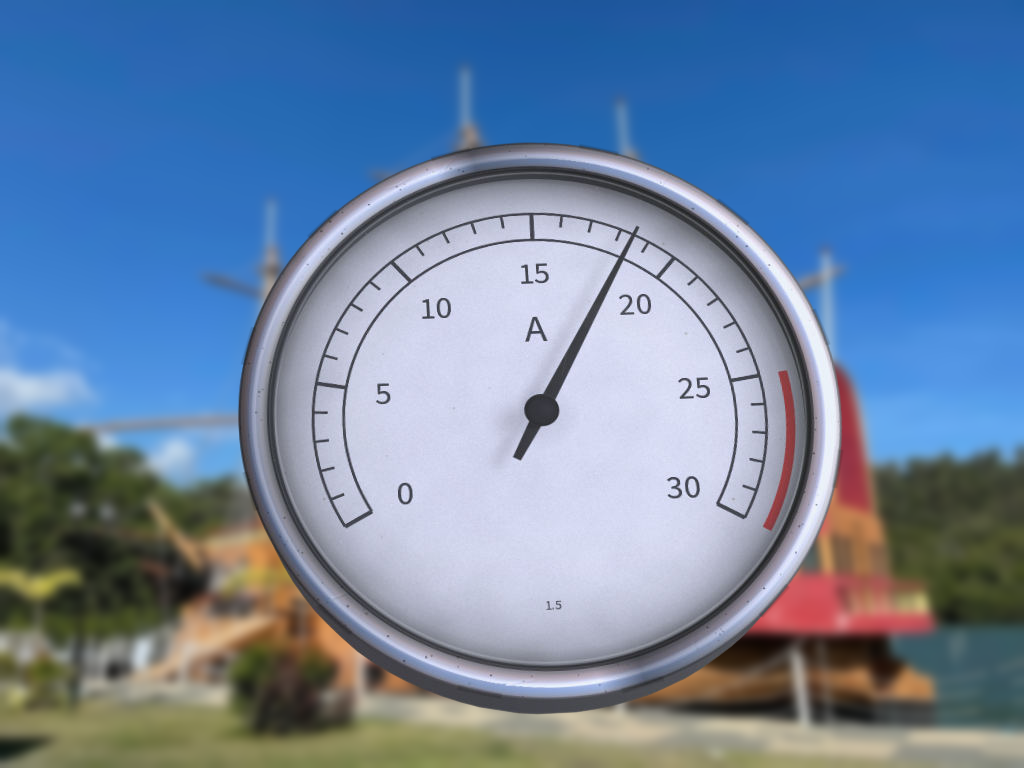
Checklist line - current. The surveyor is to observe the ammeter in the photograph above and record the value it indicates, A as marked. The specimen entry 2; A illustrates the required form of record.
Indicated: 18.5; A
